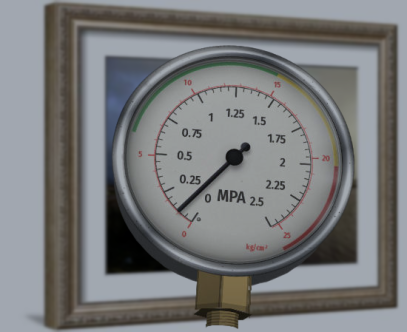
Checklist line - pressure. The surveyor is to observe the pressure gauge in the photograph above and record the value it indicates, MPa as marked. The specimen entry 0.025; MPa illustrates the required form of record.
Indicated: 0.1; MPa
